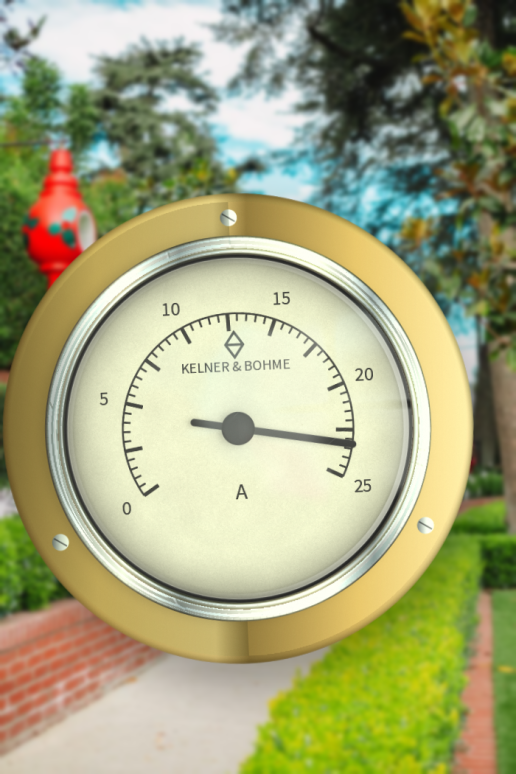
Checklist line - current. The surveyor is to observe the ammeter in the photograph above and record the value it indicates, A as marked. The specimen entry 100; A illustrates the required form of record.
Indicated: 23.25; A
